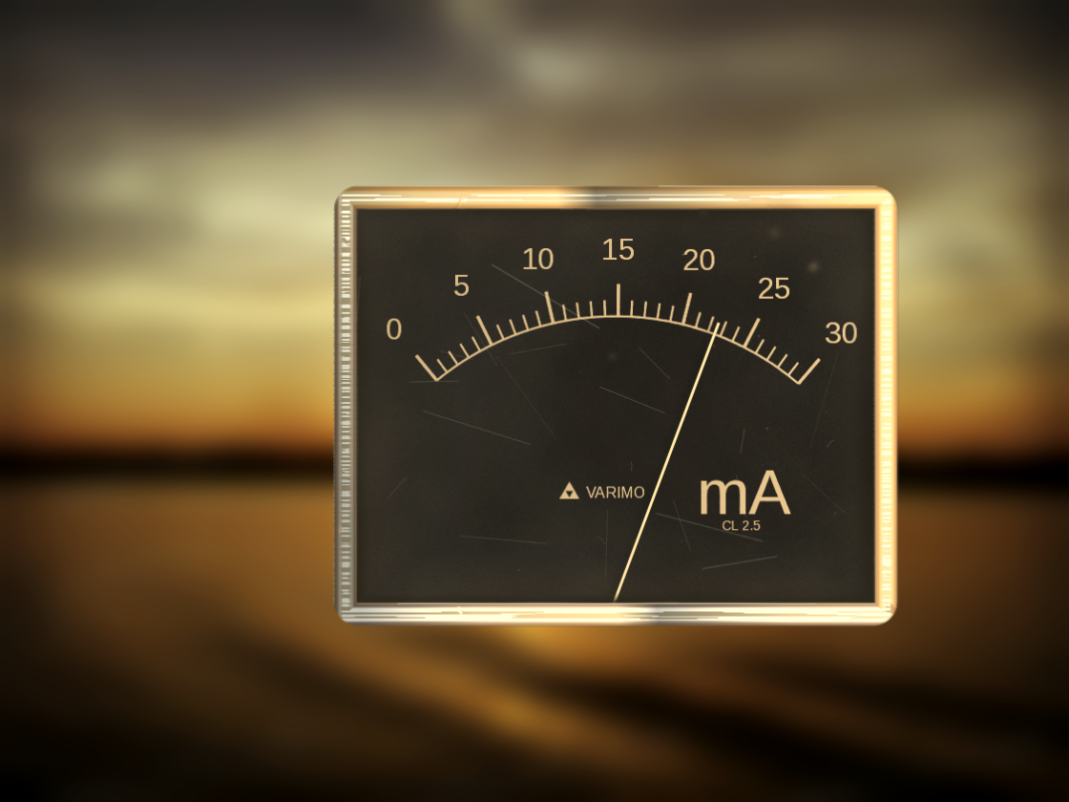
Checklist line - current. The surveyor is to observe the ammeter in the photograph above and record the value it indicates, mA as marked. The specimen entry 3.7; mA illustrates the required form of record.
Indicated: 22.5; mA
